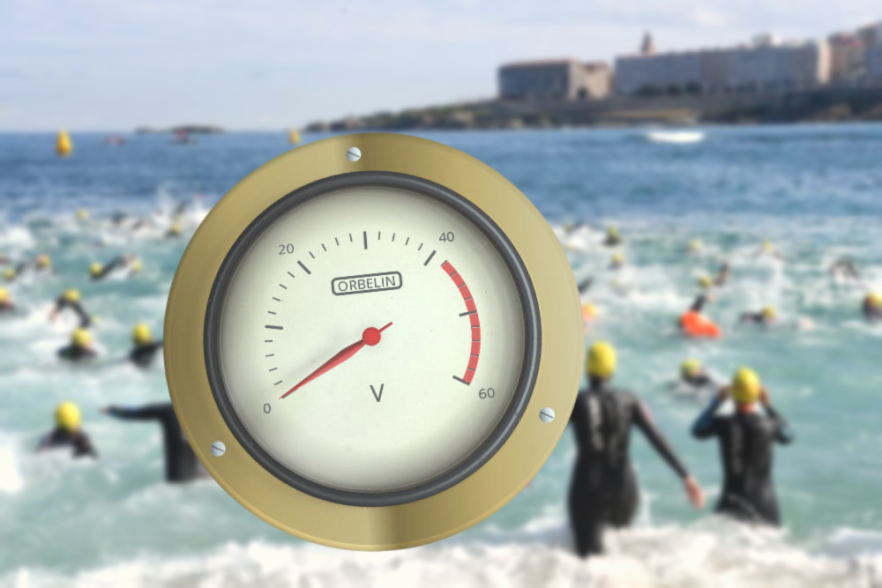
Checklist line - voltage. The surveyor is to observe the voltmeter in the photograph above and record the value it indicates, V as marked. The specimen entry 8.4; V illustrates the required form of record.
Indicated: 0; V
